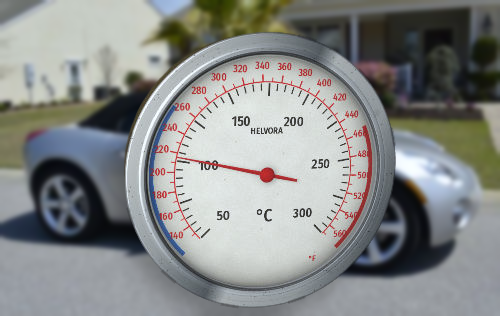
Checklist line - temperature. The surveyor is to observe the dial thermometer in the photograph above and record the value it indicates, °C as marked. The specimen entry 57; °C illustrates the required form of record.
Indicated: 102.5; °C
